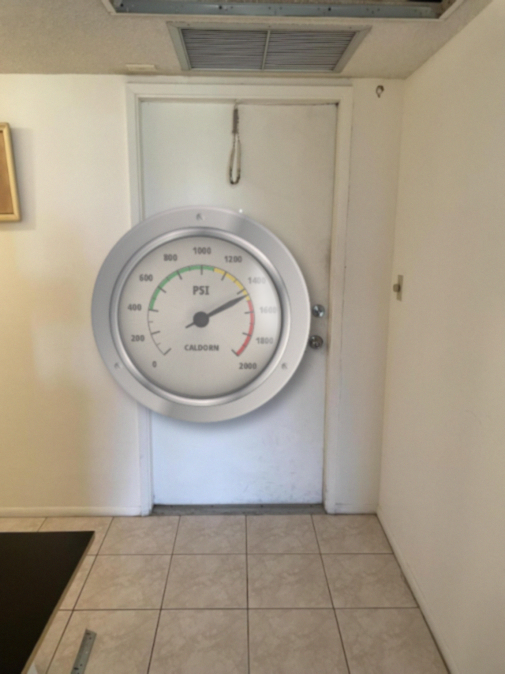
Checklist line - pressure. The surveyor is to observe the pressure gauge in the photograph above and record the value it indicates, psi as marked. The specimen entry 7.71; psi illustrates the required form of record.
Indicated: 1450; psi
